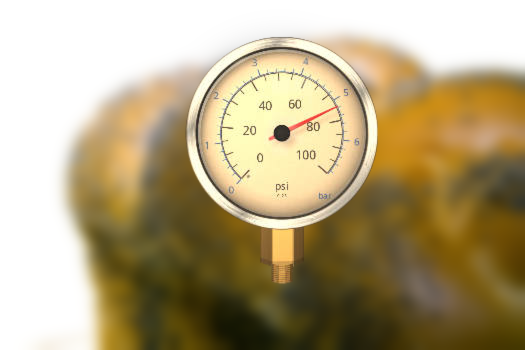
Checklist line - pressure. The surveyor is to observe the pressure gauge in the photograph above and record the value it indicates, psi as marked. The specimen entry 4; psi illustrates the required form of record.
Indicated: 75; psi
